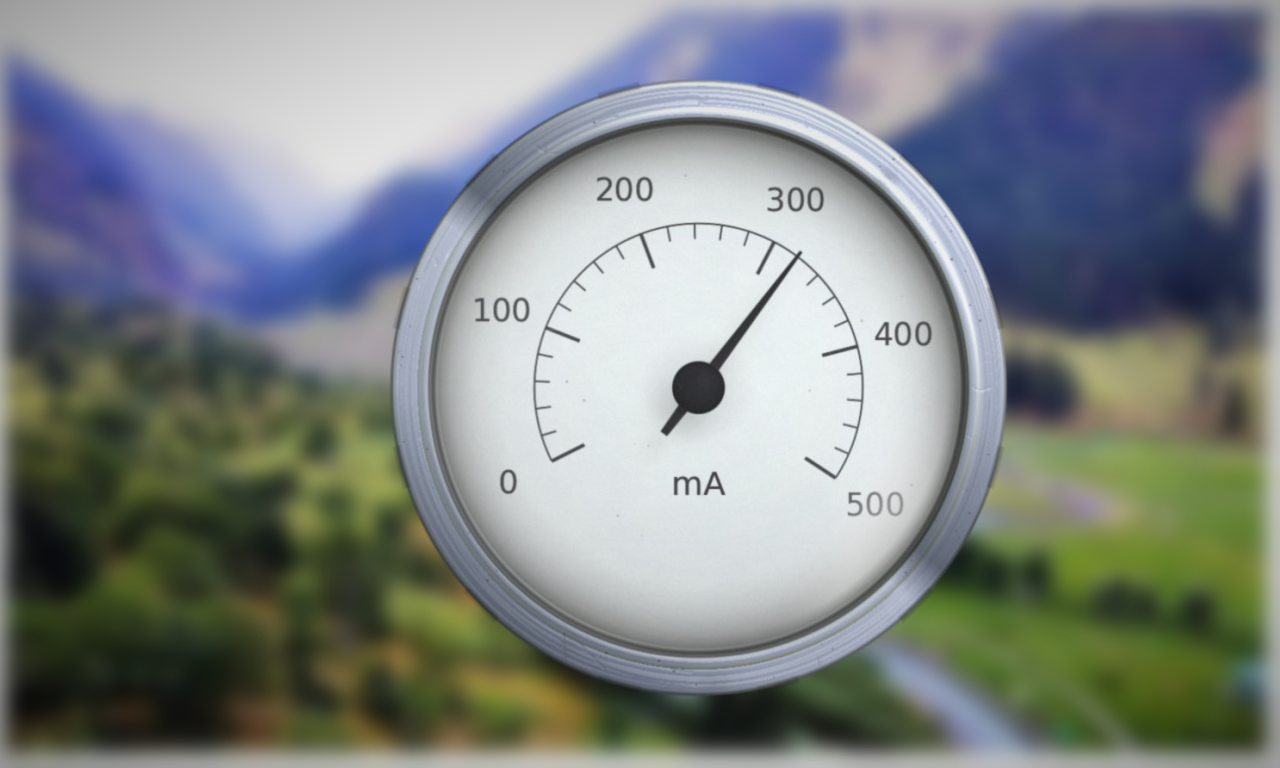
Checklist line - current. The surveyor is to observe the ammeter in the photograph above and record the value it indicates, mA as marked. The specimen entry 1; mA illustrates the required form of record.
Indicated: 320; mA
